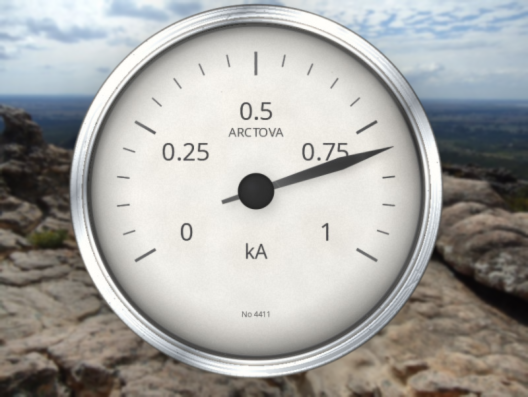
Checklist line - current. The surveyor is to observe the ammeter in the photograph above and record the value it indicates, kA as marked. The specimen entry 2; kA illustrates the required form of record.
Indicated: 0.8; kA
